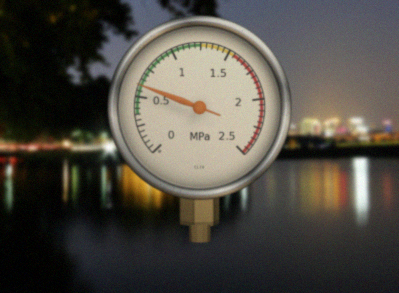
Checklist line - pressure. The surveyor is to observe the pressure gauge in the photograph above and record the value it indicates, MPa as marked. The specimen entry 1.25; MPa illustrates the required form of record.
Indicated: 0.6; MPa
